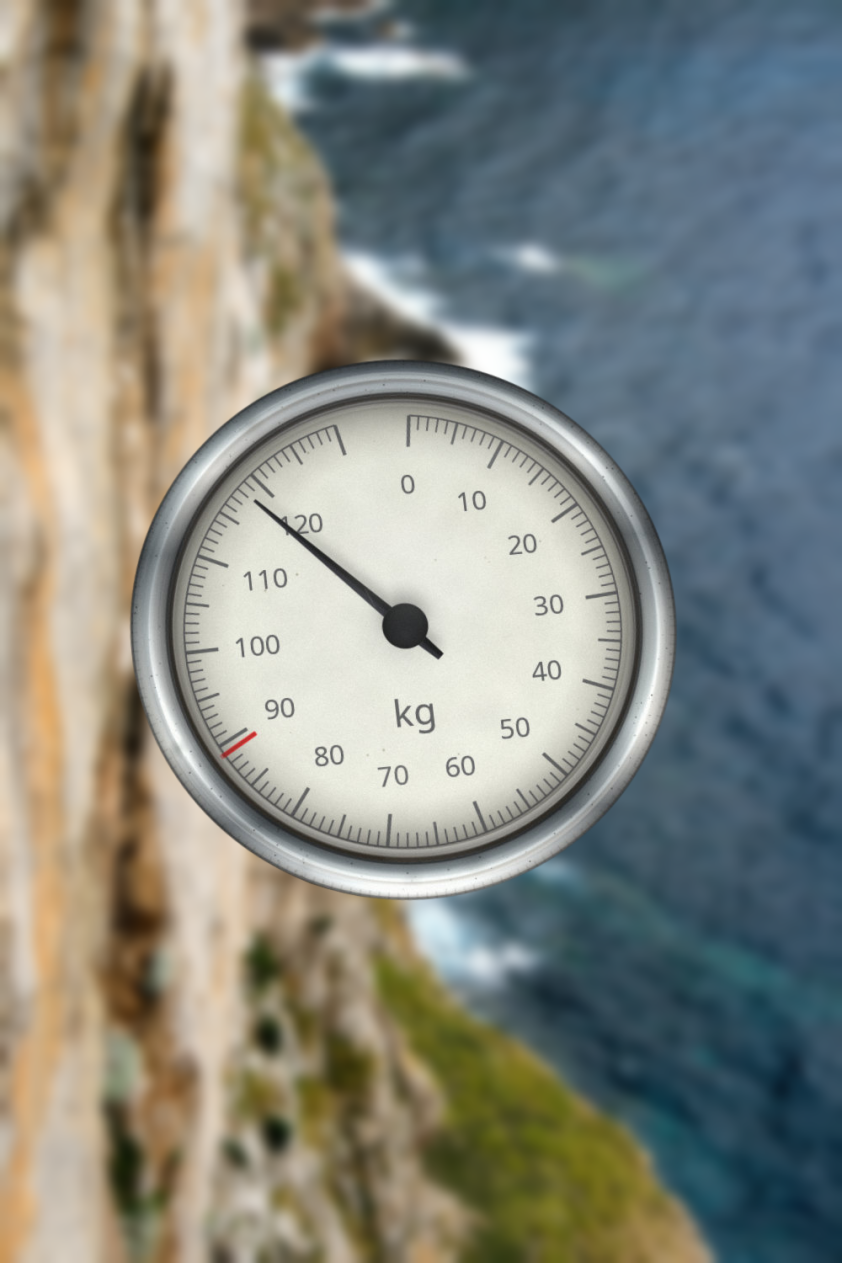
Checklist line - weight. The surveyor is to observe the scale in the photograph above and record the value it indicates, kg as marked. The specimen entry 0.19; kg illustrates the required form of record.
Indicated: 118; kg
